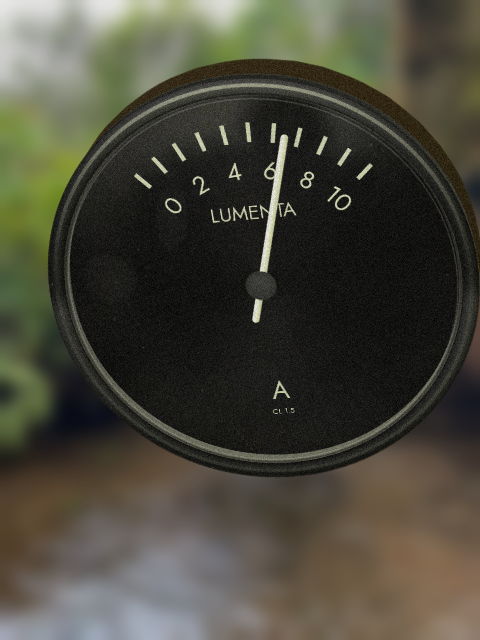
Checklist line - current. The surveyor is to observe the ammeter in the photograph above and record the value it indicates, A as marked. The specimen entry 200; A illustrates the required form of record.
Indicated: 6.5; A
